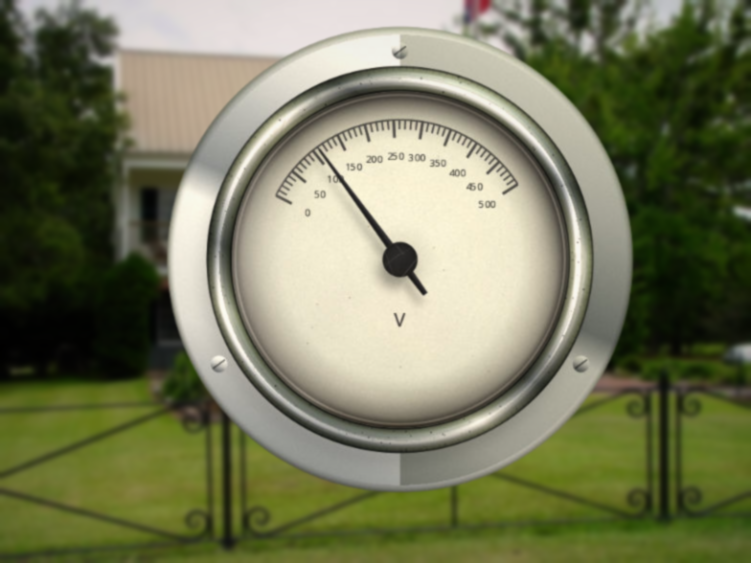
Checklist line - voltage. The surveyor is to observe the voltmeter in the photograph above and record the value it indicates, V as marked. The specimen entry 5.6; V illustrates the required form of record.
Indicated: 110; V
